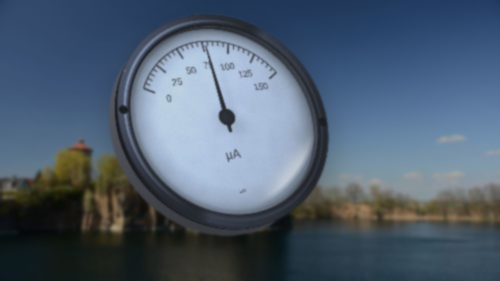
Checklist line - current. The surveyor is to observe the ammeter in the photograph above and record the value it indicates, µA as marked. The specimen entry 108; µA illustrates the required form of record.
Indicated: 75; µA
